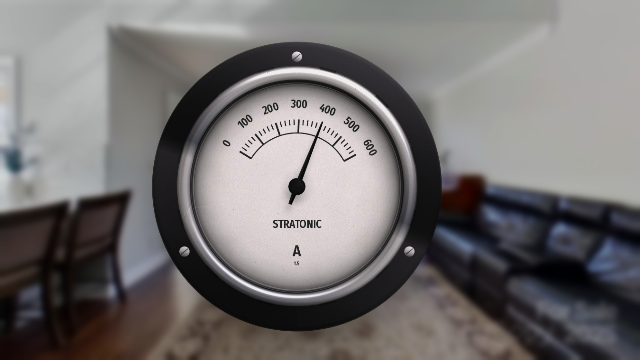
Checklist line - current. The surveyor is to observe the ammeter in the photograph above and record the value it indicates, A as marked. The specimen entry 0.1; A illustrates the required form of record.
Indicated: 400; A
